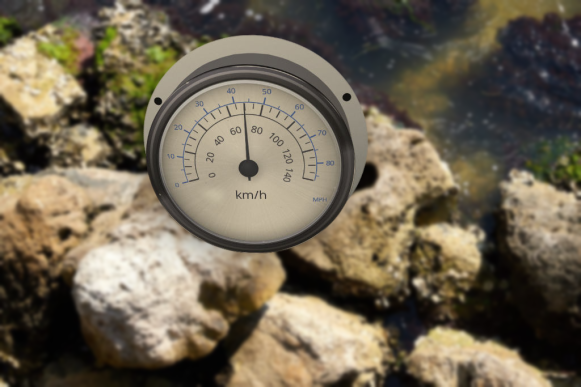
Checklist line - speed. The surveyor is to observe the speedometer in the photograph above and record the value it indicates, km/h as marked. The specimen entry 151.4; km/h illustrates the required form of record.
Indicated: 70; km/h
